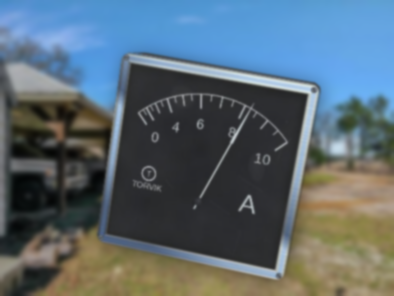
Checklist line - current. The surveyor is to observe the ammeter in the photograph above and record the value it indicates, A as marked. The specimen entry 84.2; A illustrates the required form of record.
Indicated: 8.25; A
